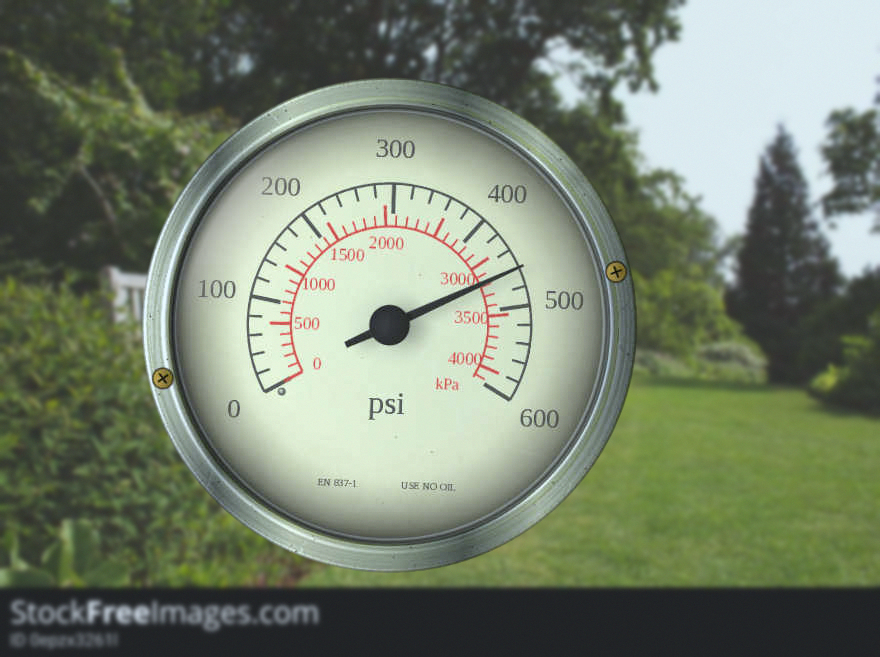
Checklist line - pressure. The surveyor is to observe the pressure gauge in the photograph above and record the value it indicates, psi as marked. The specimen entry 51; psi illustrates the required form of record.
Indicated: 460; psi
